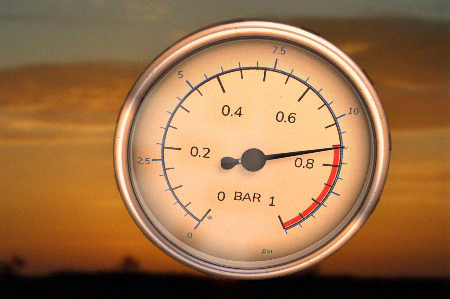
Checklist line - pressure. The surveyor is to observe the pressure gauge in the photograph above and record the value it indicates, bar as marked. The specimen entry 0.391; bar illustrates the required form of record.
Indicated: 0.75; bar
